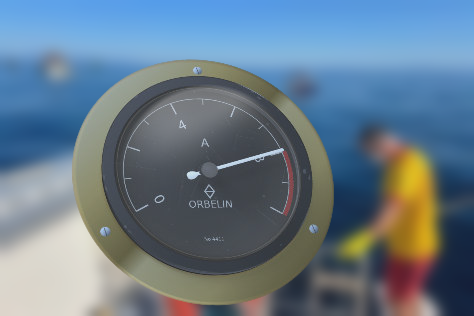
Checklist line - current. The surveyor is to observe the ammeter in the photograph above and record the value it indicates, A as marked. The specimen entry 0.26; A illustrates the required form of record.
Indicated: 8; A
